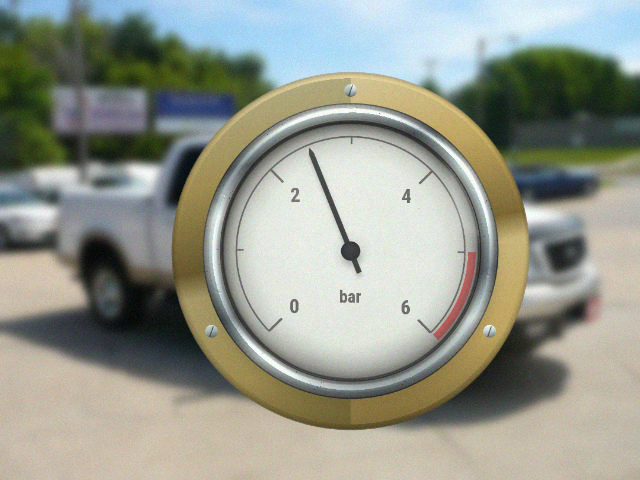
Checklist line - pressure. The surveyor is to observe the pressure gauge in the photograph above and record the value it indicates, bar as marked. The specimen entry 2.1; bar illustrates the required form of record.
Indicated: 2.5; bar
